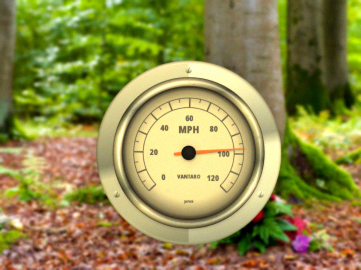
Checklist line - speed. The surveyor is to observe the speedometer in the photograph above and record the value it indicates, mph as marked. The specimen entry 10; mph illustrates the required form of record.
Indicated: 97.5; mph
